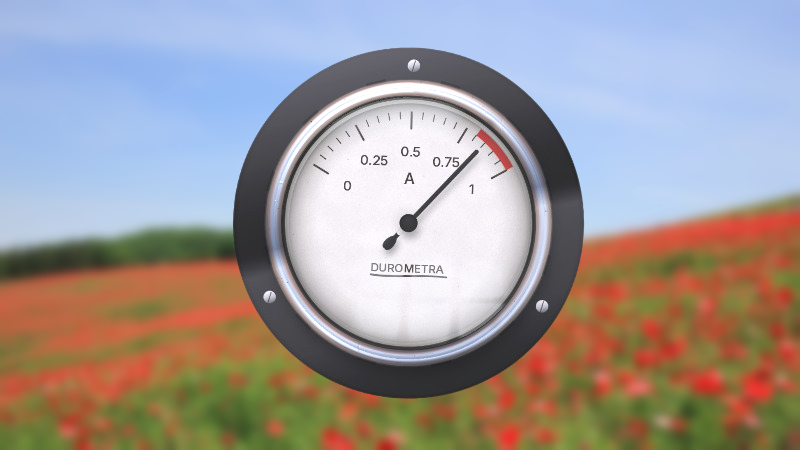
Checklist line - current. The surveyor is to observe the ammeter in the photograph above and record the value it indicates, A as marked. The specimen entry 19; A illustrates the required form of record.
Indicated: 0.85; A
